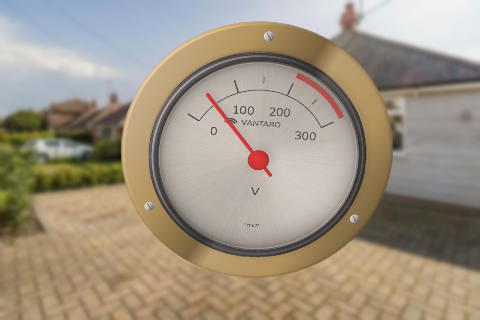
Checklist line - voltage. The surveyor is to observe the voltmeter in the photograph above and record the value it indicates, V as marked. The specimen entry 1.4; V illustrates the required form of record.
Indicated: 50; V
